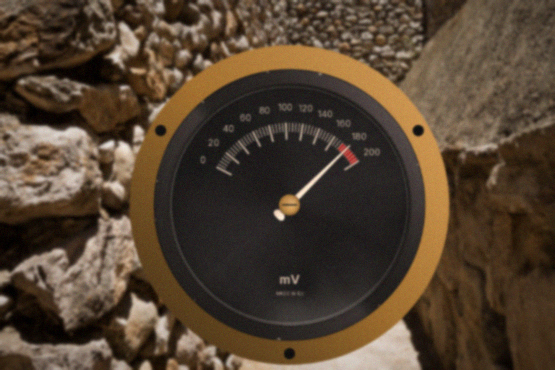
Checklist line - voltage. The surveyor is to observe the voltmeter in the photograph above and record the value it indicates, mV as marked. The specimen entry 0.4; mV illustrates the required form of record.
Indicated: 180; mV
